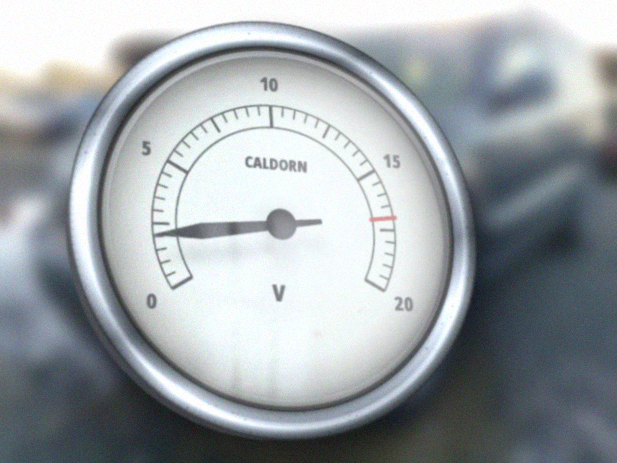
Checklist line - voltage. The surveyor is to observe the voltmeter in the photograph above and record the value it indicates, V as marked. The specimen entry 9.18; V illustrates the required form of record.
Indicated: 2; V
